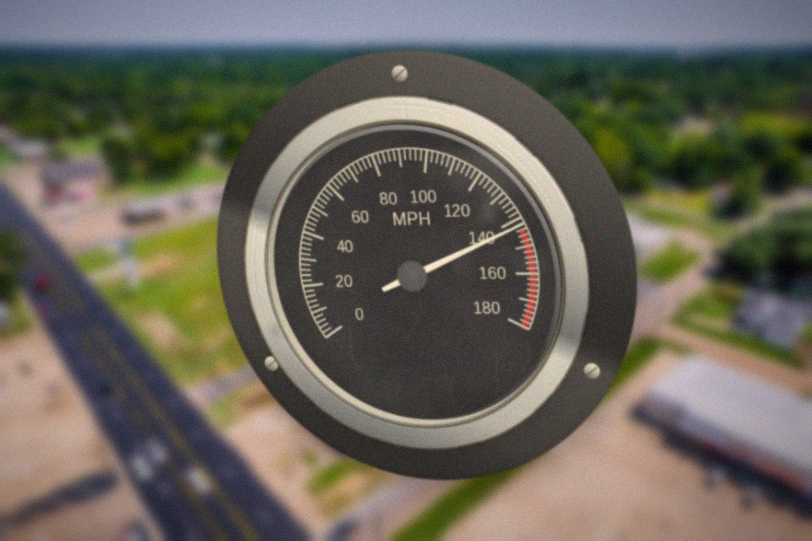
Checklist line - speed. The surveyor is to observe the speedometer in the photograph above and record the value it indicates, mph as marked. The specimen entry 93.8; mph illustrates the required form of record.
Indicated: 142; mph
